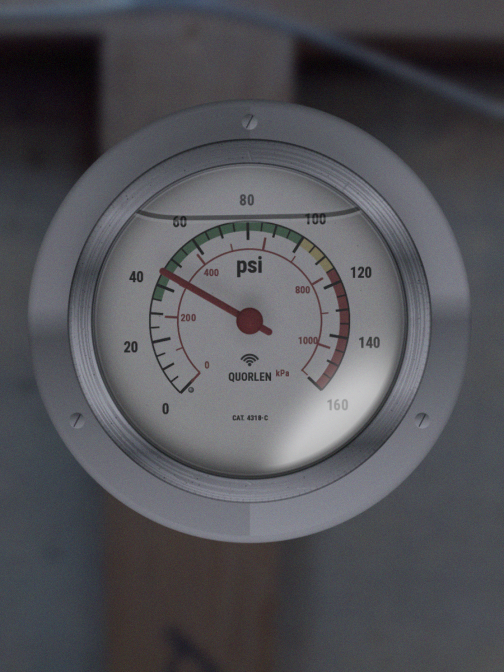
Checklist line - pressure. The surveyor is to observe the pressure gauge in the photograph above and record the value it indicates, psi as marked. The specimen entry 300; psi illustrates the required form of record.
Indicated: 45; psi
